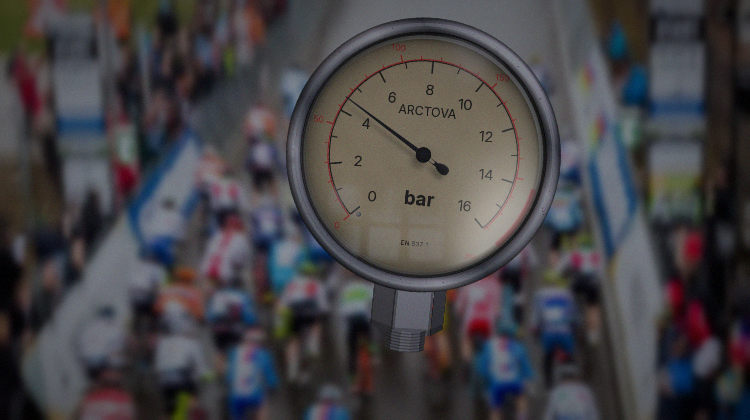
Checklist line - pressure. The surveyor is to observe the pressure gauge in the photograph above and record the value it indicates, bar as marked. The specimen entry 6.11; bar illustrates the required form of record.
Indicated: 4.5; bar
